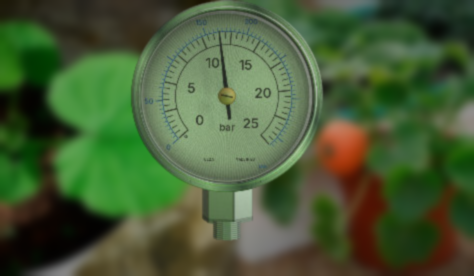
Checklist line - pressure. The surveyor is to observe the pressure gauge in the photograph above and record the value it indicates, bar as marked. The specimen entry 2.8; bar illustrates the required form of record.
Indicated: 11.5; bar
